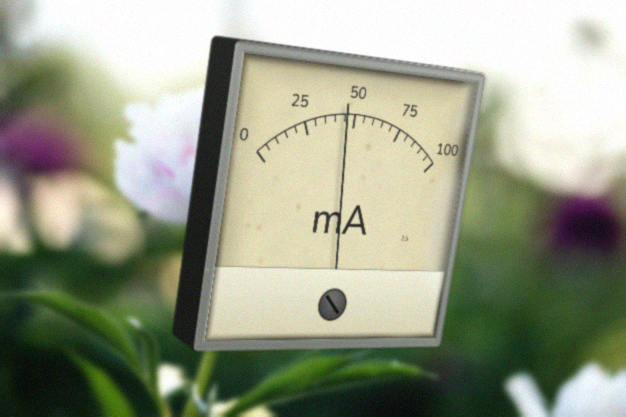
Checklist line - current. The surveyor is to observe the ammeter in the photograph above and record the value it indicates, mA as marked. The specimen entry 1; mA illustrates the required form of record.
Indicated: 45; mA
